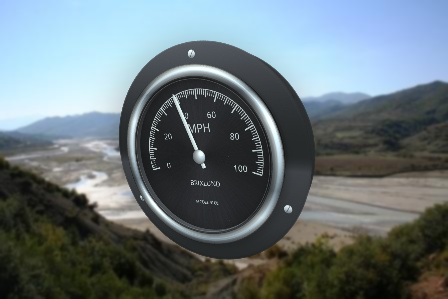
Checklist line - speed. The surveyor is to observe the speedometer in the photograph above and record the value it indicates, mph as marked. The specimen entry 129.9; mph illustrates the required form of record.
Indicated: 40; mph
